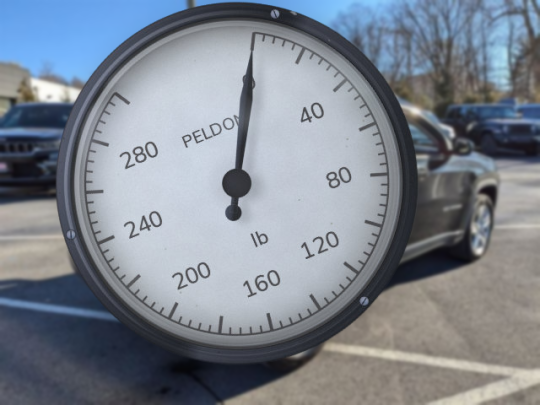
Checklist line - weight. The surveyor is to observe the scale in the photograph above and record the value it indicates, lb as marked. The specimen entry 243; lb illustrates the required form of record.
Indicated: 0; lb
